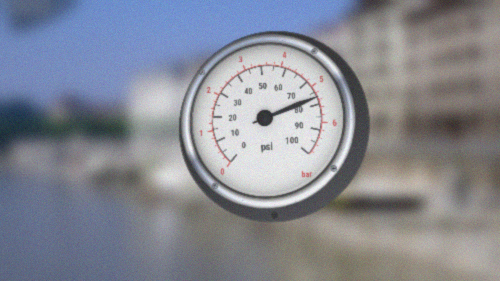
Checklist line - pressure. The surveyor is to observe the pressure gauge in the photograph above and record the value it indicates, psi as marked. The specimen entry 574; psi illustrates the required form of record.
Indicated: 77.5; psi
